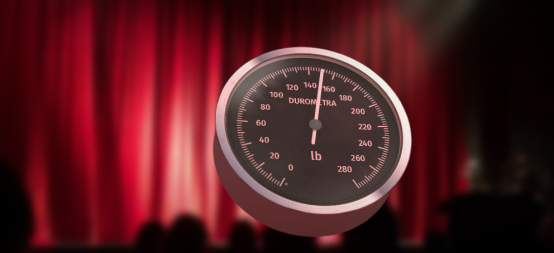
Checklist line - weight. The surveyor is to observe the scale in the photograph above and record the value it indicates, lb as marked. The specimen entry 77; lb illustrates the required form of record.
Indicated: 150; lb
